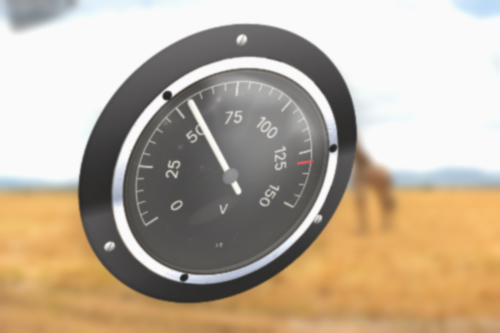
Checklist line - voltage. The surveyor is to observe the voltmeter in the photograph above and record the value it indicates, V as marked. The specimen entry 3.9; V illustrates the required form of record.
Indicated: 55; V
